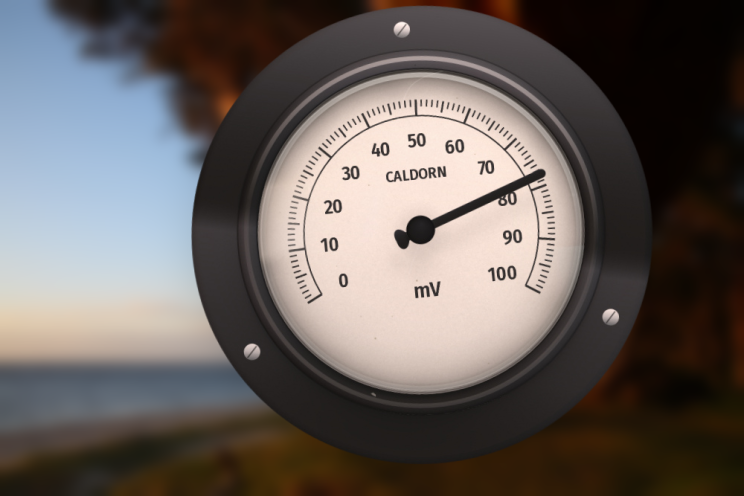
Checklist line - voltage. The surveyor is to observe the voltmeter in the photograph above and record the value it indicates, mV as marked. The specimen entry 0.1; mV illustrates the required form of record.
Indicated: 78; mV
